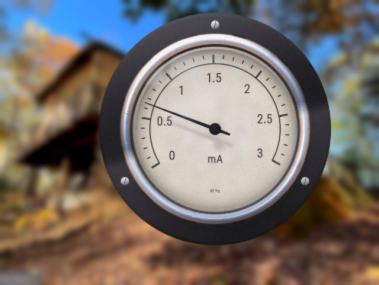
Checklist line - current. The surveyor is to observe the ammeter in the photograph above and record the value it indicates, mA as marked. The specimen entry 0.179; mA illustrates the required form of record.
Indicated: 0.65; mA
